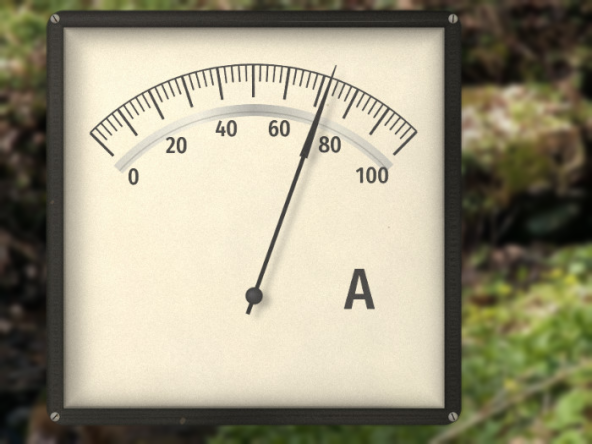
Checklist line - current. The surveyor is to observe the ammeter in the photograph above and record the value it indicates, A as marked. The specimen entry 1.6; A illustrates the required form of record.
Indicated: 72; A
